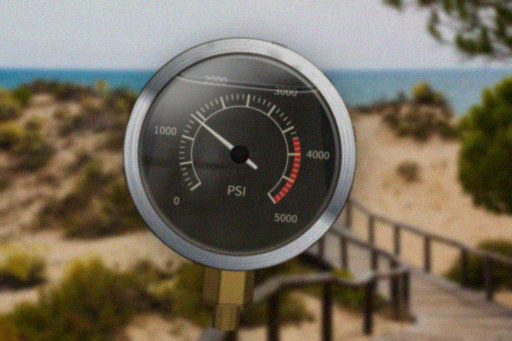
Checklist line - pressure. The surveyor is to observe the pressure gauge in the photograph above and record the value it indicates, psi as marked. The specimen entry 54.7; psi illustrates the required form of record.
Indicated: 1400; psi
